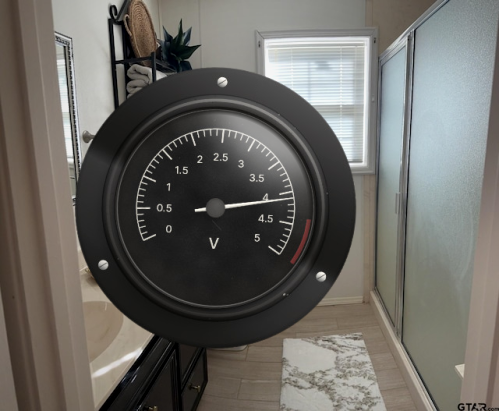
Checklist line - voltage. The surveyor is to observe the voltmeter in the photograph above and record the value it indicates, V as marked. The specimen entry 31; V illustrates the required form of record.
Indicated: 4.1; V
